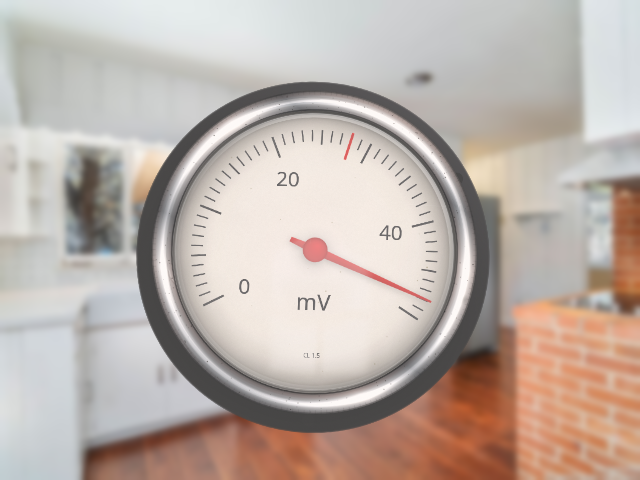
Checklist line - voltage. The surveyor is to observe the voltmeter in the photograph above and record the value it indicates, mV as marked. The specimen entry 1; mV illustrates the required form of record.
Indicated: 48; mV
